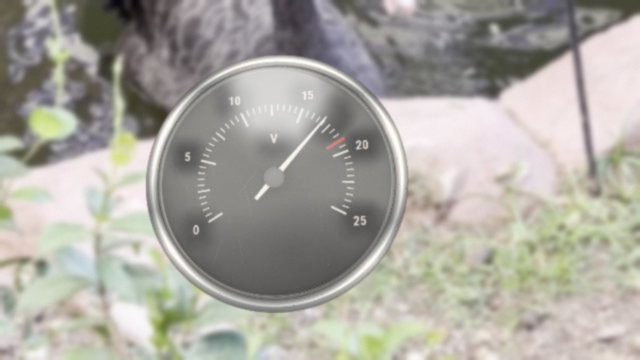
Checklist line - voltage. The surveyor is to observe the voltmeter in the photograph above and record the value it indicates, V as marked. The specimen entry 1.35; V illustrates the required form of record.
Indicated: 17; V
